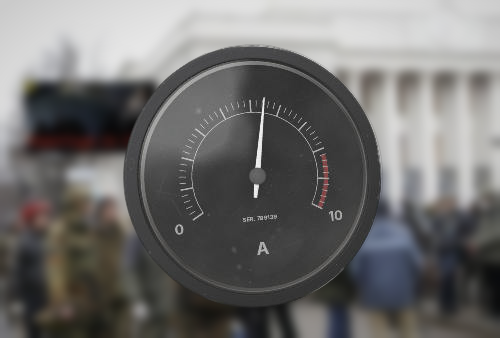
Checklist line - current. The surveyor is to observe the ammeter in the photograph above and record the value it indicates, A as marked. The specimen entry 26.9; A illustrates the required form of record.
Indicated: 5.4; A
